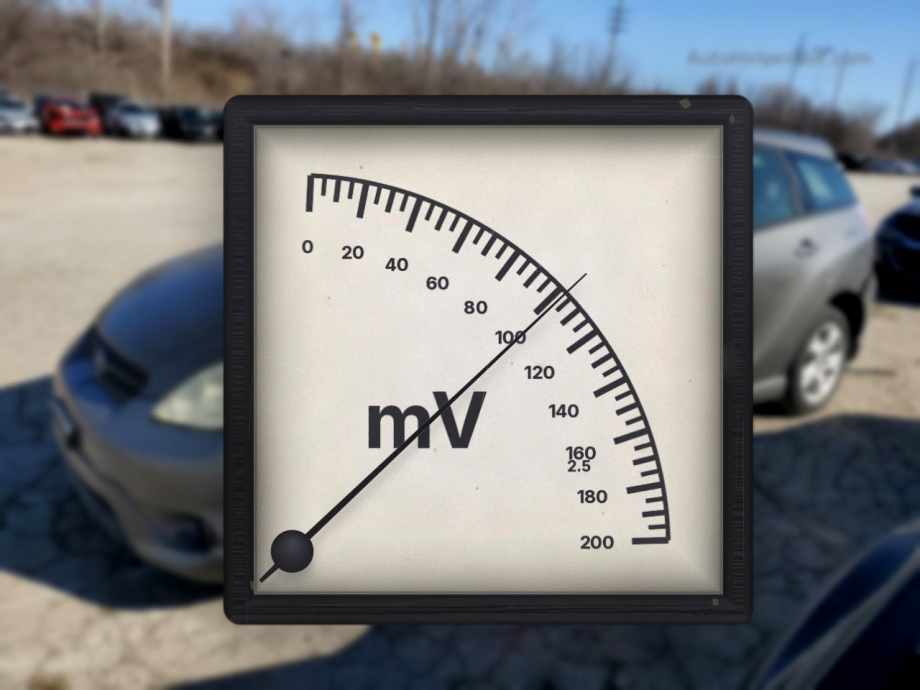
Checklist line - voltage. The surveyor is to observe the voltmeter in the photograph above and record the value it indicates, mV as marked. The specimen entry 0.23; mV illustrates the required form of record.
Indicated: 102.5; mV
